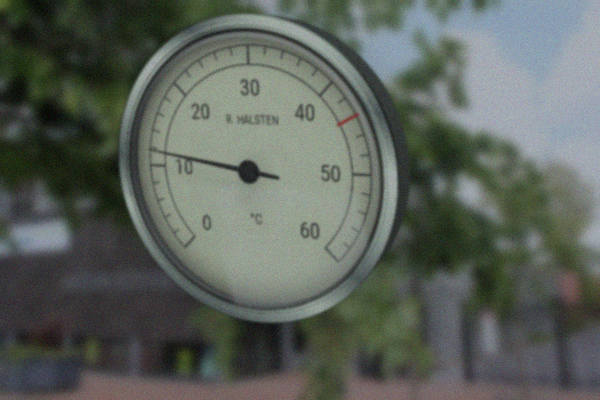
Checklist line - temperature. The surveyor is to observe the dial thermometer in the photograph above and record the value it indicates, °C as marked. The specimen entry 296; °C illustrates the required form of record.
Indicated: 12; °C
